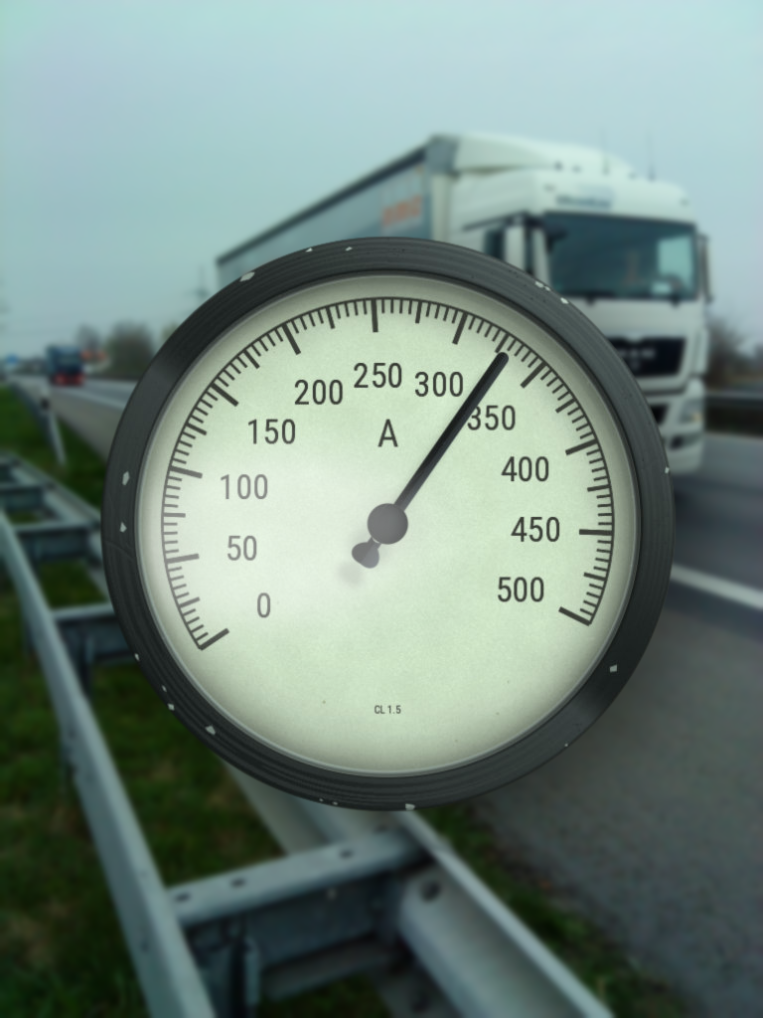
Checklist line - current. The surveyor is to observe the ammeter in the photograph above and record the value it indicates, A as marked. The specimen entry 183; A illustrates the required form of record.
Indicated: 330; A
